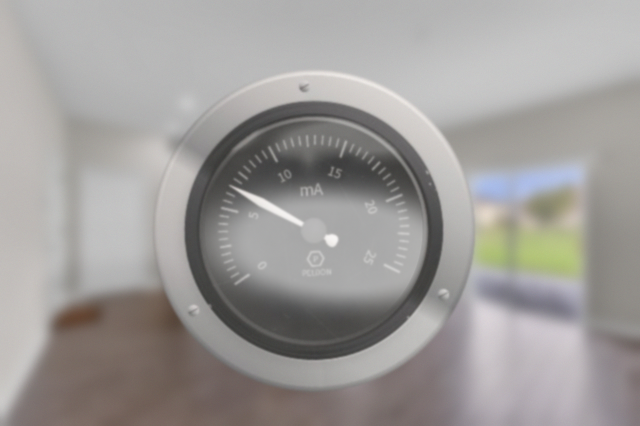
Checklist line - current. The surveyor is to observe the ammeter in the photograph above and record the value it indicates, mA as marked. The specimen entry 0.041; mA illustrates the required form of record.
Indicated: 6.5; mA
